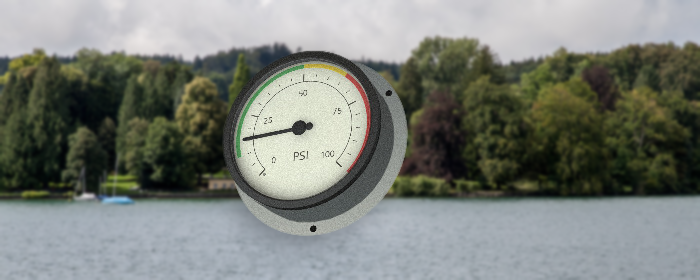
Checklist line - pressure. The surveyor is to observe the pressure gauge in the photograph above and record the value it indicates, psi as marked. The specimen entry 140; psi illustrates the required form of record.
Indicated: 15; psi
